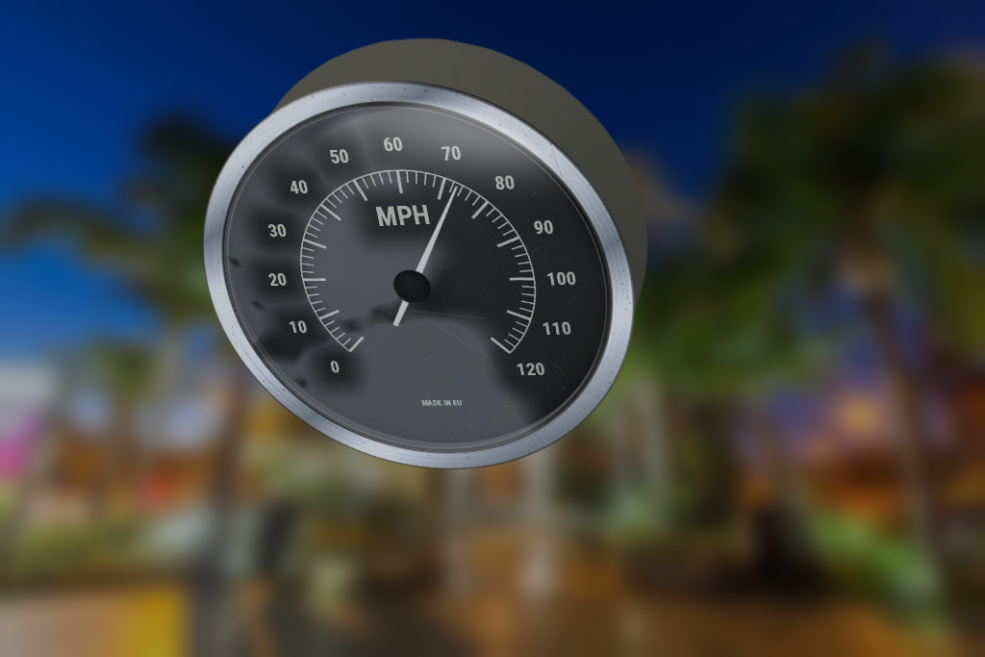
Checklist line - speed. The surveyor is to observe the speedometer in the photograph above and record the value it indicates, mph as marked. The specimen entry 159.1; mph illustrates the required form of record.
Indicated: 73; mph
